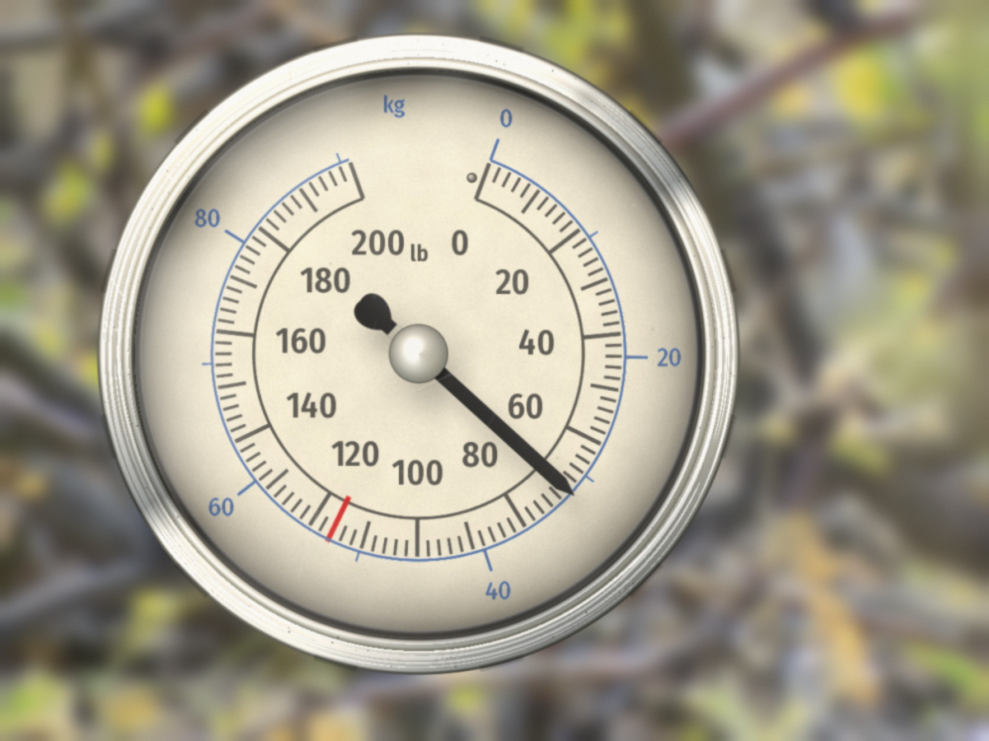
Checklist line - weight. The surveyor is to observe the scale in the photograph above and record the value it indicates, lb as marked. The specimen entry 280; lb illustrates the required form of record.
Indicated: 70; lb
